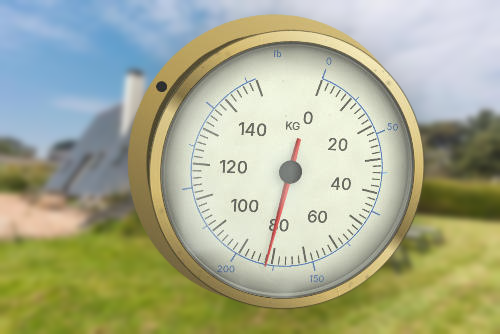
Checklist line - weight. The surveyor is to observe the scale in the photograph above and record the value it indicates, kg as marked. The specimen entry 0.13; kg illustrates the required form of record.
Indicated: 82; kg
